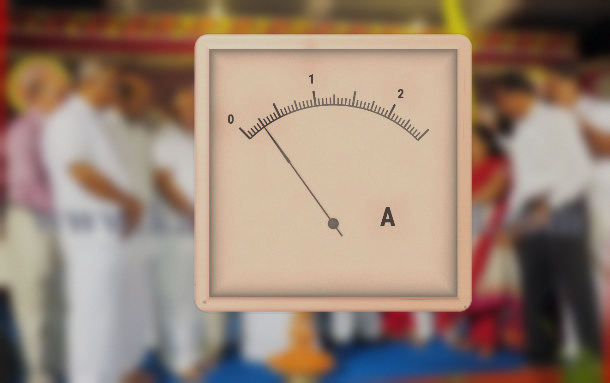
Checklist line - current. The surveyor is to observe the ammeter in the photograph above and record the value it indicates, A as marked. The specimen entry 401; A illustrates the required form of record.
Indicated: 0.25; A
